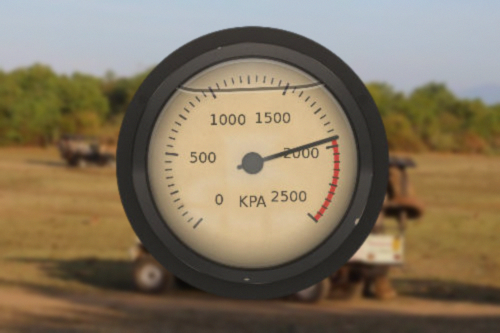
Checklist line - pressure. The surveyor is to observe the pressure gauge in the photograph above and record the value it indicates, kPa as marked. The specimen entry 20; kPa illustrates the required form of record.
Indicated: 1950; kPa
